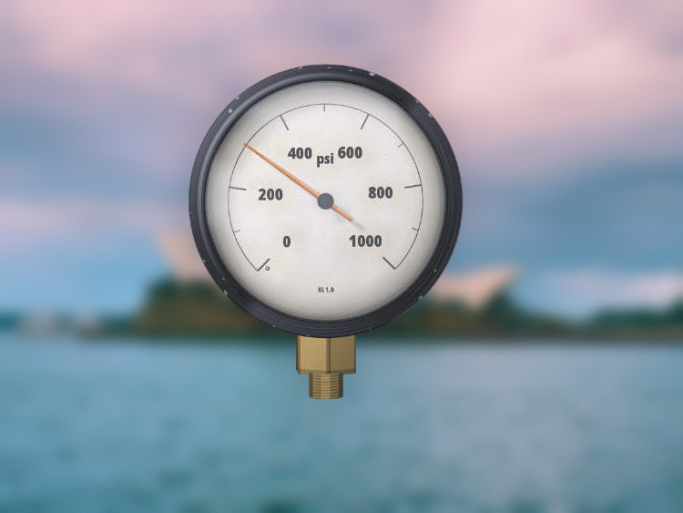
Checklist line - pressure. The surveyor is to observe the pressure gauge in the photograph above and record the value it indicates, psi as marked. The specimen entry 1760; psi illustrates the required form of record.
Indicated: 300; psi
